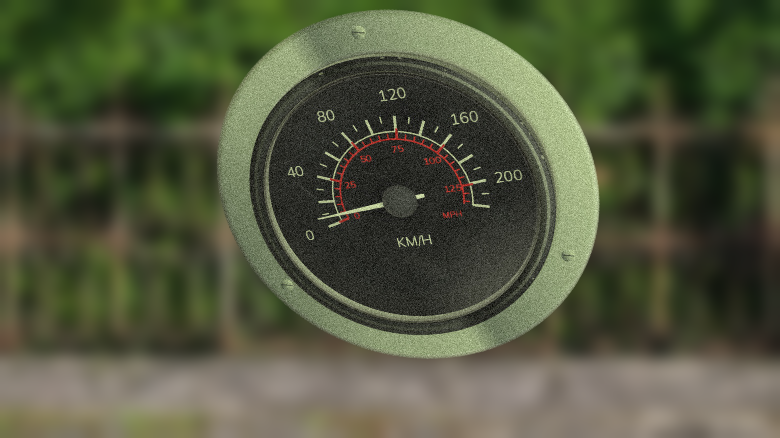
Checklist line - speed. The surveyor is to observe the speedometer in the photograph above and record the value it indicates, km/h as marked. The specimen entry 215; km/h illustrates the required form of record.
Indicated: 10; km/h
